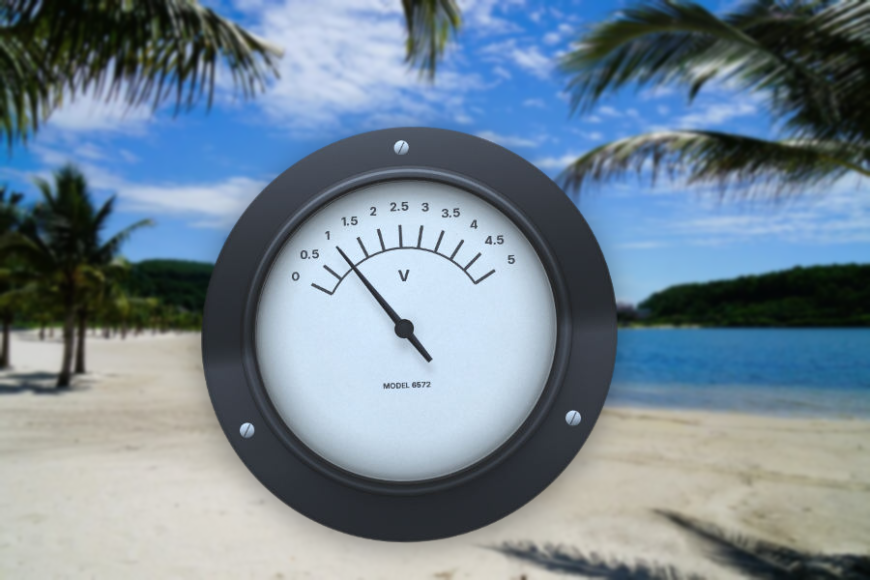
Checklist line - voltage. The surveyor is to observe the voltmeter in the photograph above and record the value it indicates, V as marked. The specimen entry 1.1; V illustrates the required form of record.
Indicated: 1; V
